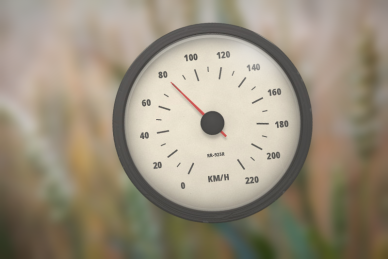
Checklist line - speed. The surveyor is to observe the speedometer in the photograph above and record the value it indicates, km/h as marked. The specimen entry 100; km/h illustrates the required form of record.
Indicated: 80; km/h
